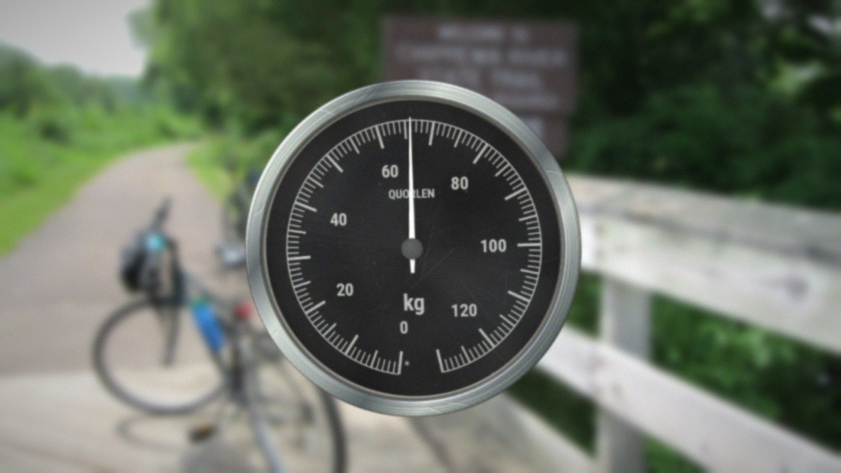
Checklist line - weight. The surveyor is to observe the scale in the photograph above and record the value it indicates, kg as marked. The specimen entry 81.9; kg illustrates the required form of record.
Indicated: 66; kg
